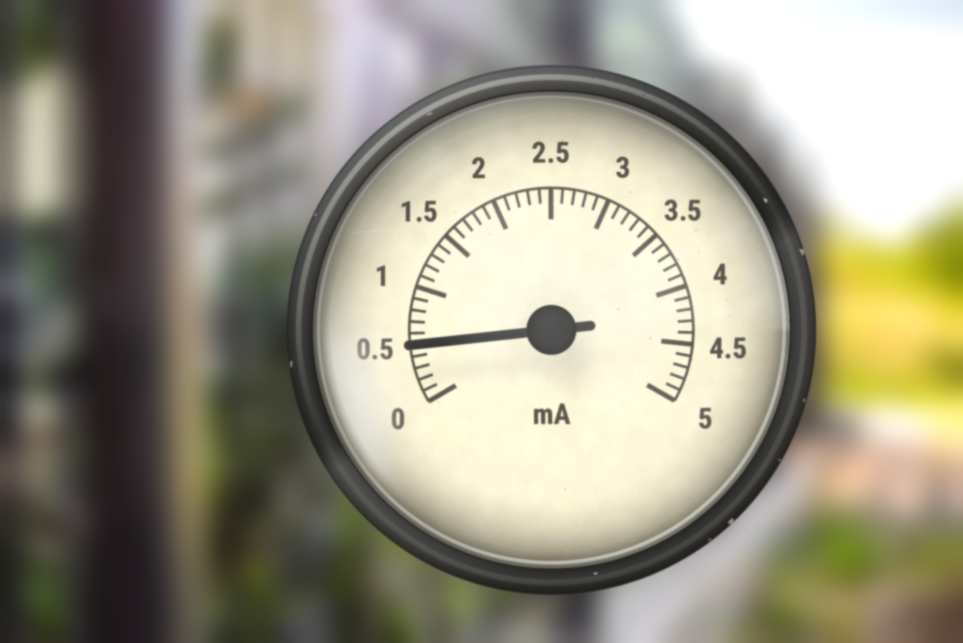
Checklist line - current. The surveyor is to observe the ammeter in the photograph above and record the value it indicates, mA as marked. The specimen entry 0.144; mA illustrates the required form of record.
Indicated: 0.5; mA
